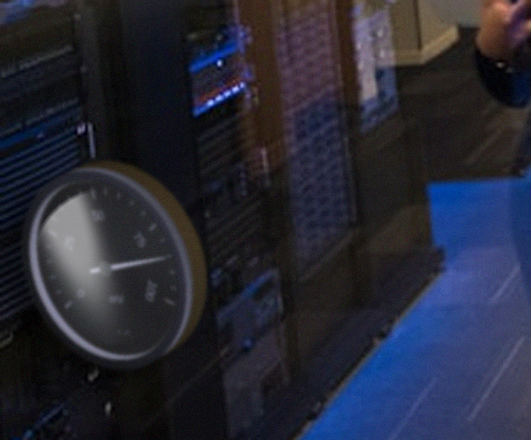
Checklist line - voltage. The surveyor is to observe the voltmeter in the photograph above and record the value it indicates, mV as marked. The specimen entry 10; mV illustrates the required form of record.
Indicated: 85; mV
